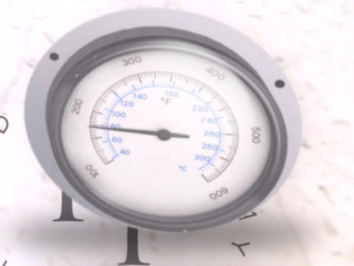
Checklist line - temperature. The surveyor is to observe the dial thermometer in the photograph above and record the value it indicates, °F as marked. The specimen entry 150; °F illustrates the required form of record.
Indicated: 175; °F
